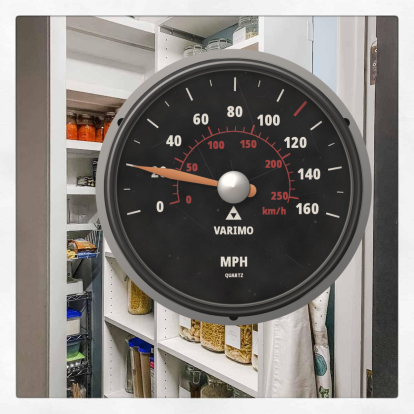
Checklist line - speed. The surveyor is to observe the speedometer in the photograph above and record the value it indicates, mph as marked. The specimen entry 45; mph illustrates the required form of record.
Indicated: 20; mph
